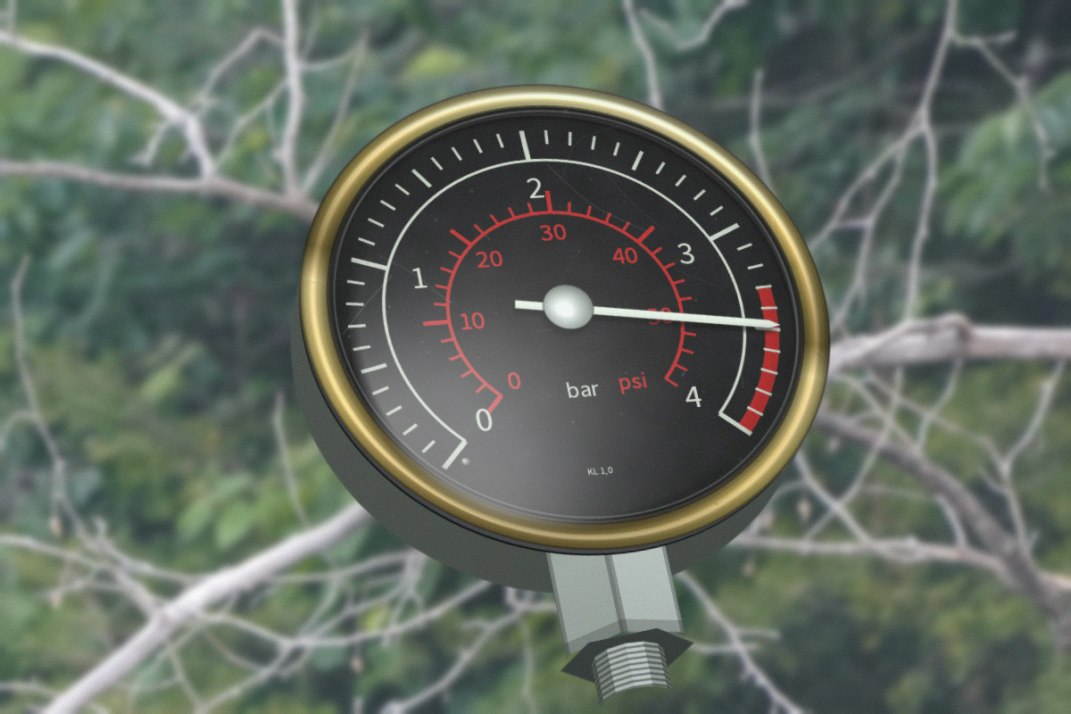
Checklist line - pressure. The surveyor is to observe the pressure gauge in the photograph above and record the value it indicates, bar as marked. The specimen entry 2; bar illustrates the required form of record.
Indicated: 3.5; bar
